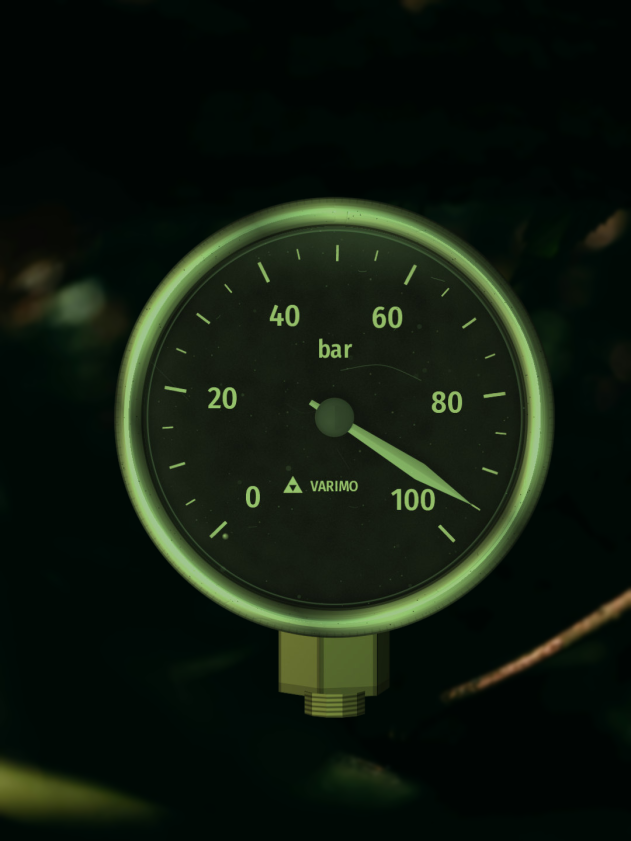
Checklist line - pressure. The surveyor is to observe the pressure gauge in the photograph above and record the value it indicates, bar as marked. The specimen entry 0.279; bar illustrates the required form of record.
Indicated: 95; bar
